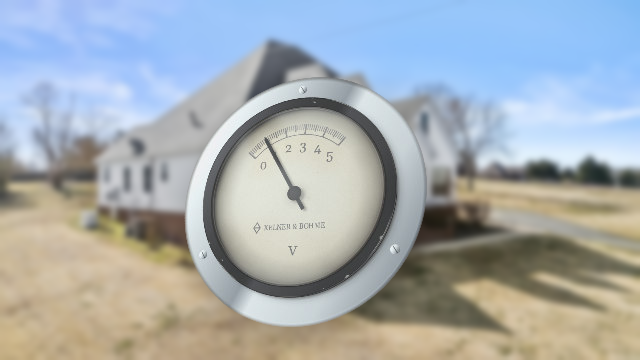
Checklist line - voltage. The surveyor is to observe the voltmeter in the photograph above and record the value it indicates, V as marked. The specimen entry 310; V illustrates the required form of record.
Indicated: 1; V
